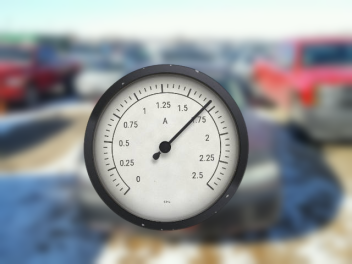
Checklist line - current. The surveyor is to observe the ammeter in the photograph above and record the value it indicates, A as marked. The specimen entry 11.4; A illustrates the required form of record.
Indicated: 1.7; A
